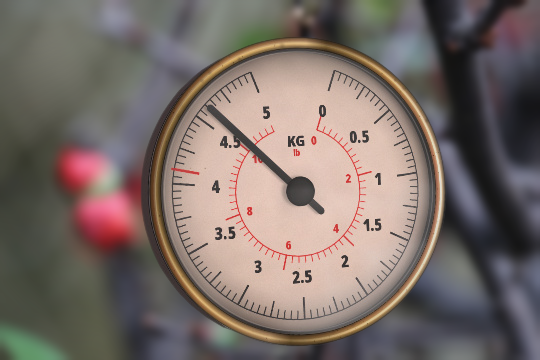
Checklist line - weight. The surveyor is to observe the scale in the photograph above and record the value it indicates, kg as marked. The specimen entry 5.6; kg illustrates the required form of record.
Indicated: 4.6; kg
